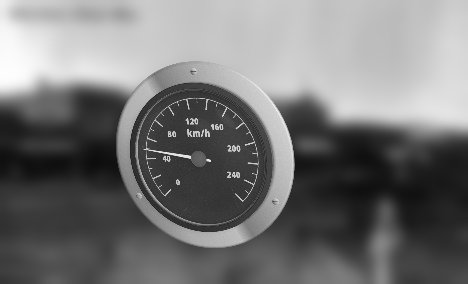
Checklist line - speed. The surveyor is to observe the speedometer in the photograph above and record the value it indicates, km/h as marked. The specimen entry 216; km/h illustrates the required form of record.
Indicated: 50; km/h
